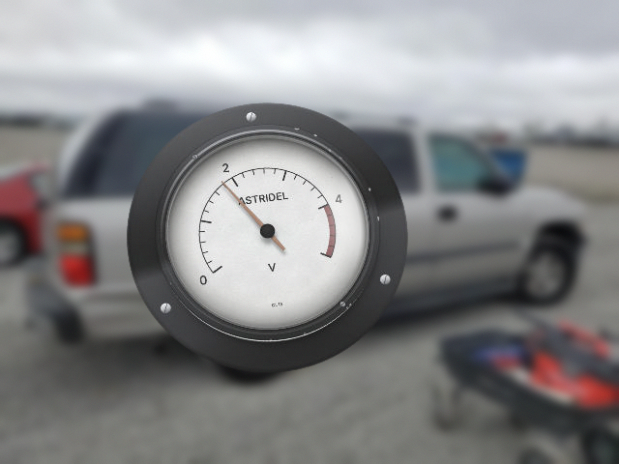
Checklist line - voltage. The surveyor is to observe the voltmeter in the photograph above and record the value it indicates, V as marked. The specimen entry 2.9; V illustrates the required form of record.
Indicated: 1.8; V
